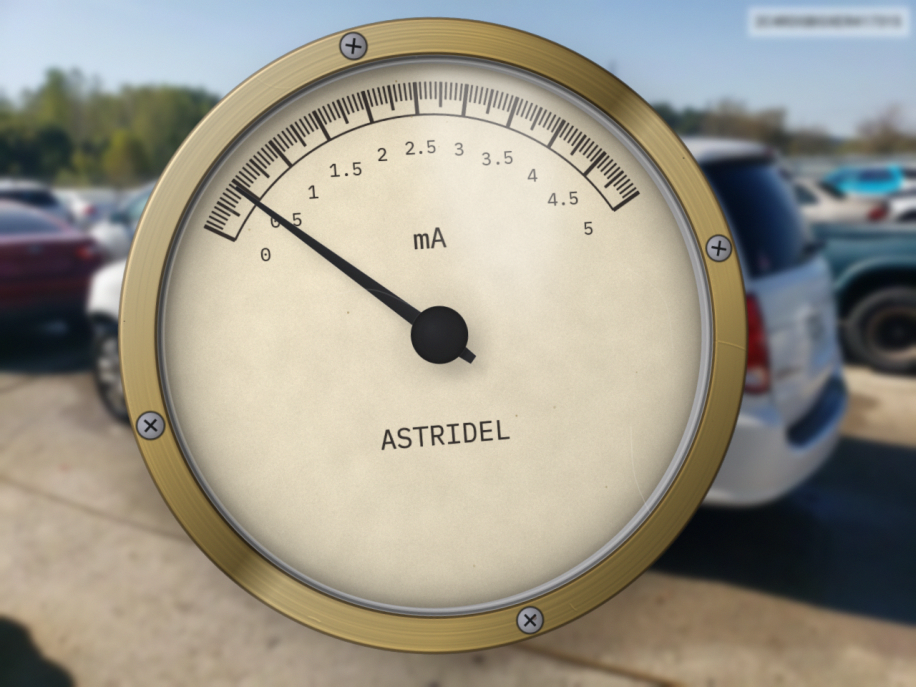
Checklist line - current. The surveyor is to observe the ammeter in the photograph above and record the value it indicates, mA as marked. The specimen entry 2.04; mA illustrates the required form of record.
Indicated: 0.45; mA
